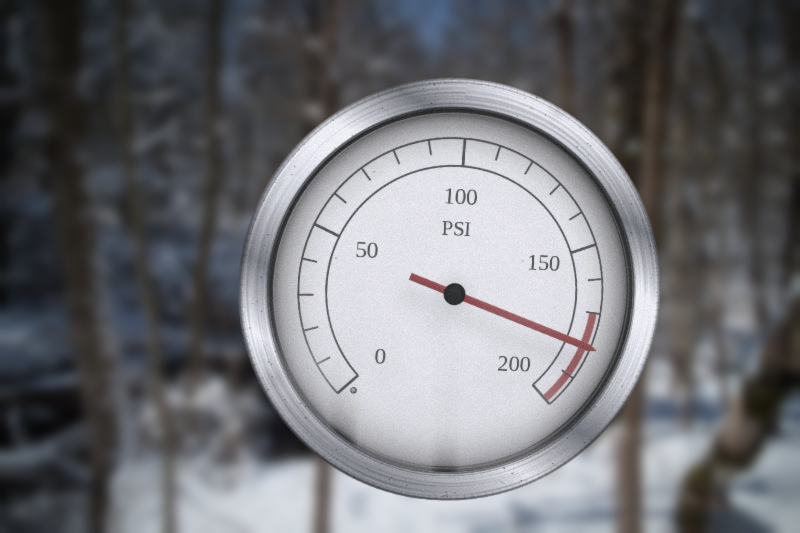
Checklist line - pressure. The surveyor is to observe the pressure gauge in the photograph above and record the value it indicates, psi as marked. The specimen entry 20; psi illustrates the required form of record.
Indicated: 180; psi
